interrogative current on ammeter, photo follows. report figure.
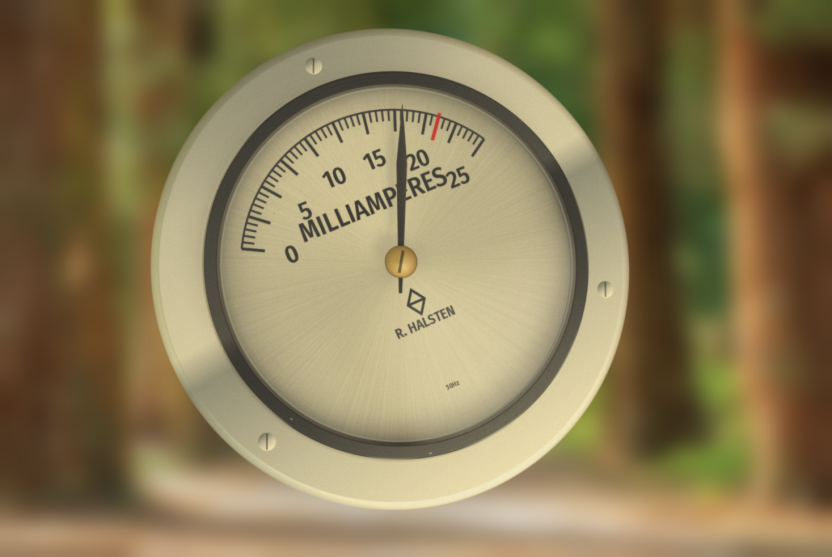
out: 18 mA
